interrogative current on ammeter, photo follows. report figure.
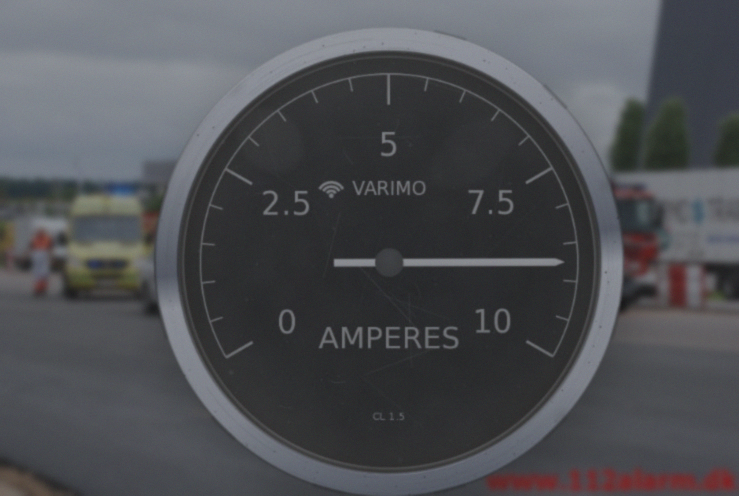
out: 8.75 A
